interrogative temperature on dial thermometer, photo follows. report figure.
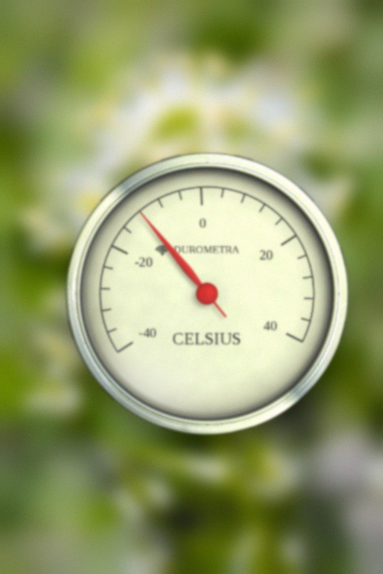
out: -12 °C
